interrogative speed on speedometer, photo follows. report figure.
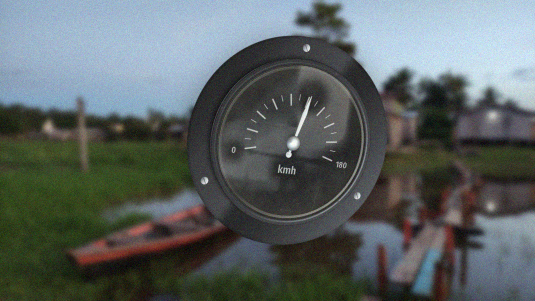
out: 100 km/h
